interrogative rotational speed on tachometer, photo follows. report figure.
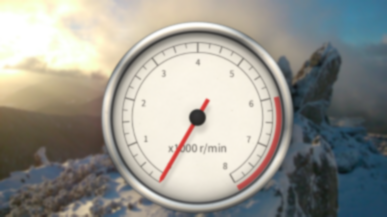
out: 0 rpm
